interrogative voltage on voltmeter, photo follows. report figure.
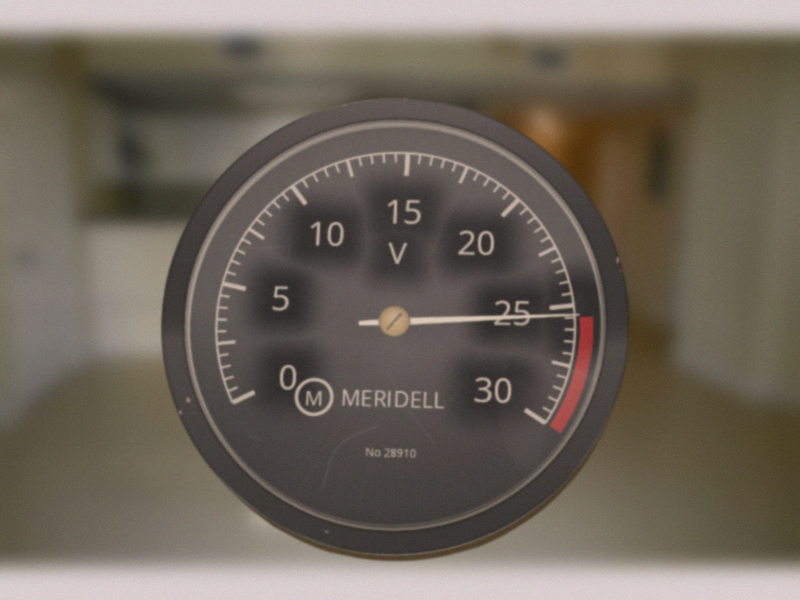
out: 25.5 V
